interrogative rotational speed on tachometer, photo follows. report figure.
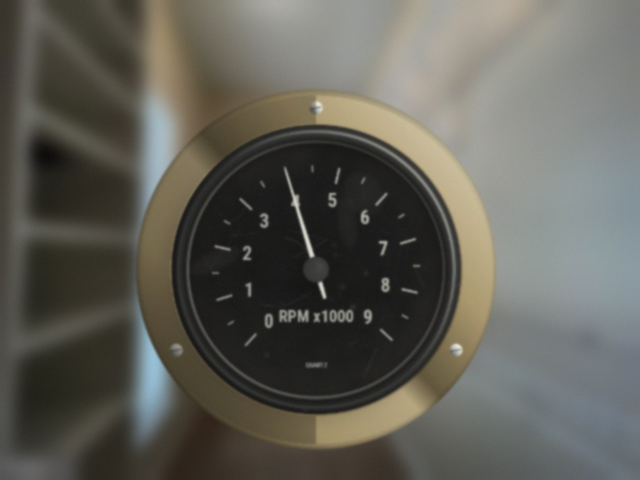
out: 4000 rpm
